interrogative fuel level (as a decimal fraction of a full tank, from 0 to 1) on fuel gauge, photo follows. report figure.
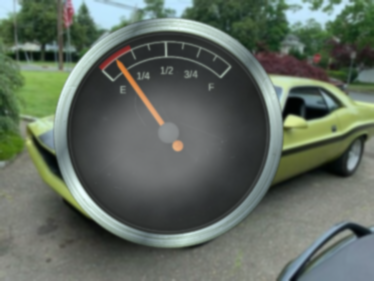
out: 0.125
